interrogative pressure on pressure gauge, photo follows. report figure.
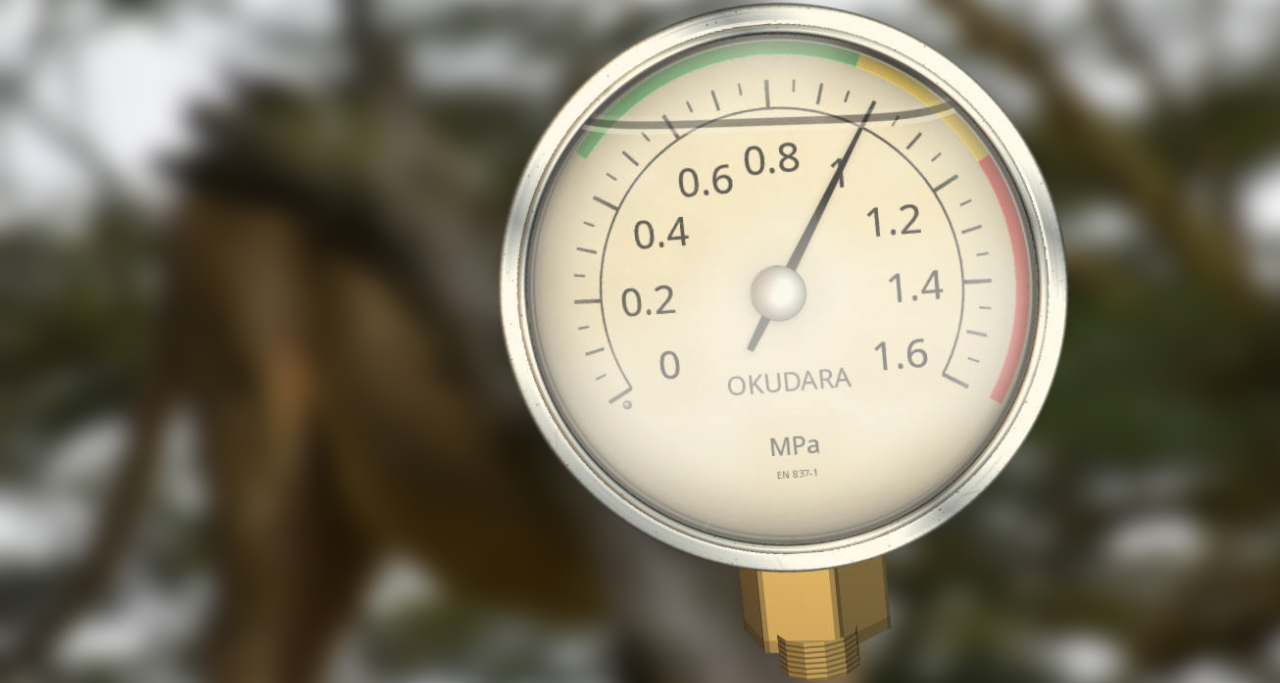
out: 1 MPa
